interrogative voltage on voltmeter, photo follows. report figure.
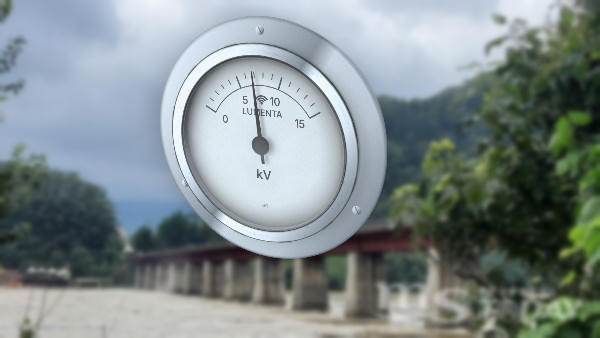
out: 7 kV
